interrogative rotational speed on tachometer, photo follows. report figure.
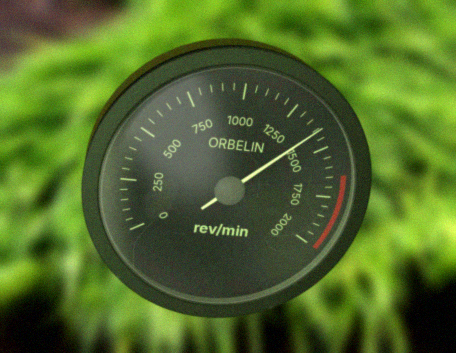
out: 1400 rpm
